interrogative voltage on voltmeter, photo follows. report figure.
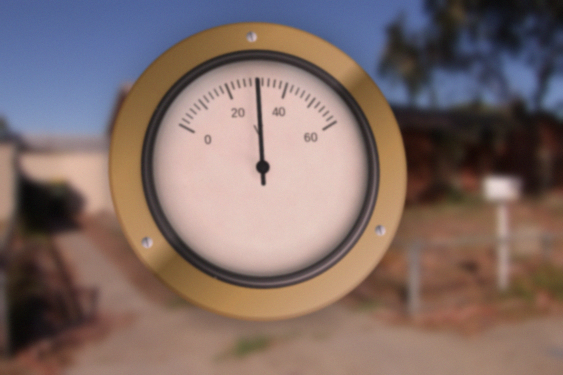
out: 30 V
